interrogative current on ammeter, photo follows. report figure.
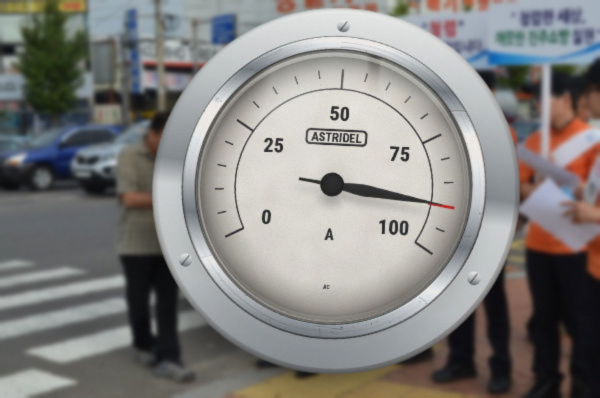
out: 90 A
